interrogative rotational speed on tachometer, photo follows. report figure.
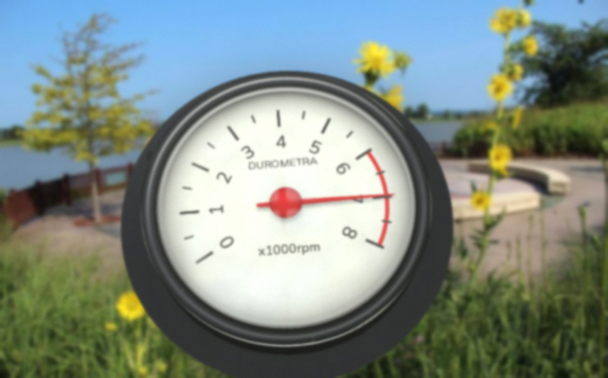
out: 7000 rpm
